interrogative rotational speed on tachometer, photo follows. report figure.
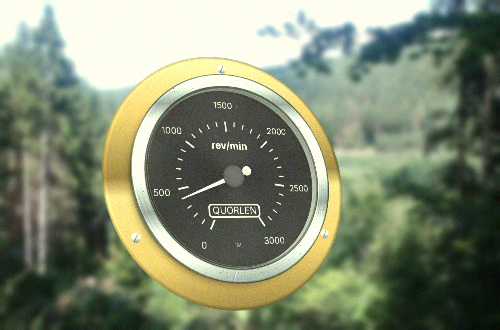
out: 400 rpm
